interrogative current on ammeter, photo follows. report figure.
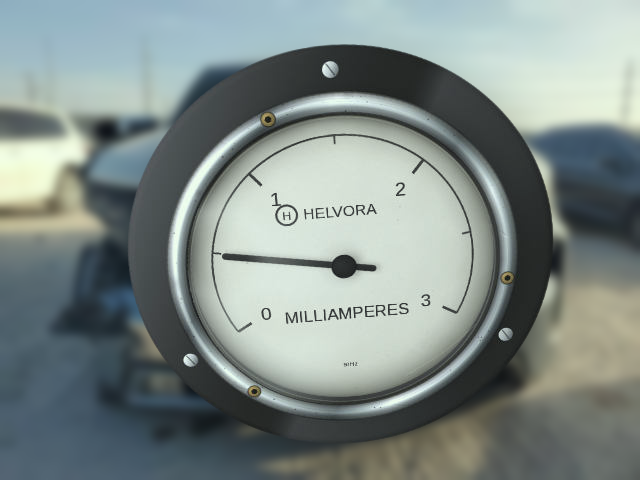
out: 0.5 mA
